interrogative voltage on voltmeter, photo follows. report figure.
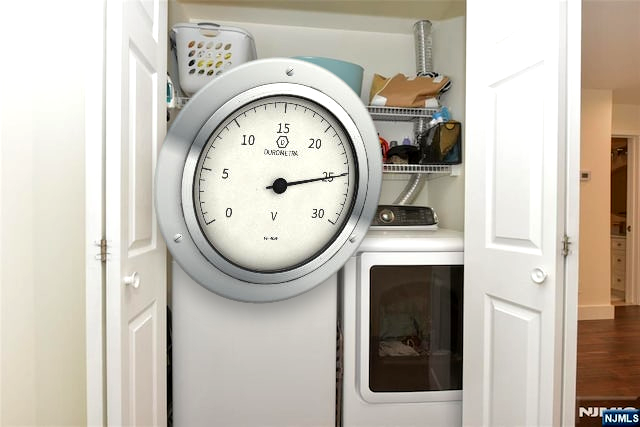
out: 25 V
